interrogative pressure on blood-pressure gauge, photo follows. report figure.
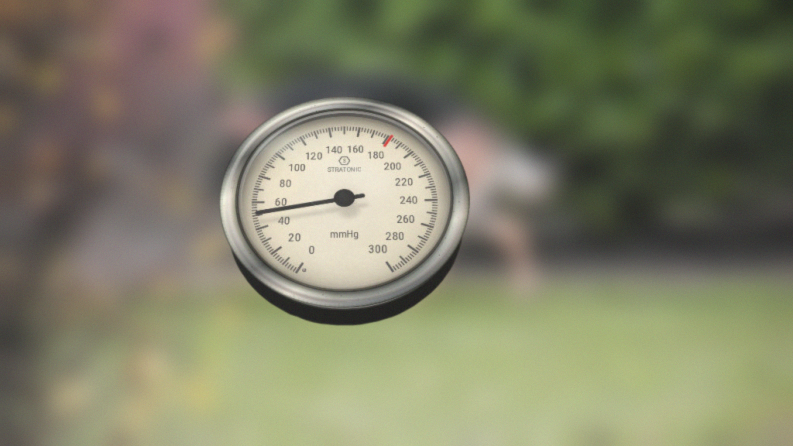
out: 50 mmHg
